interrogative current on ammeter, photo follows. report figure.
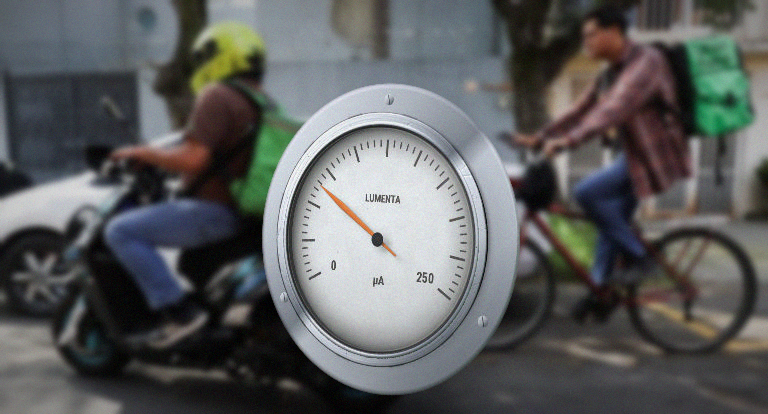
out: 65 µA
